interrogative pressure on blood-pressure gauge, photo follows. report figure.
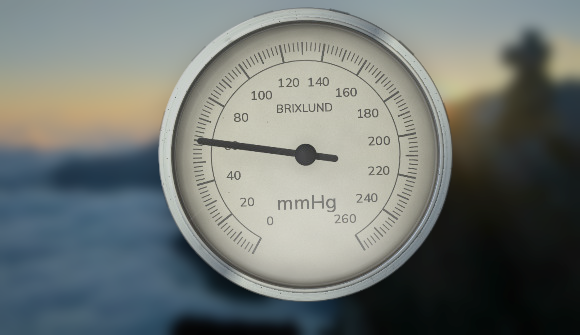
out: 60 mmHg
